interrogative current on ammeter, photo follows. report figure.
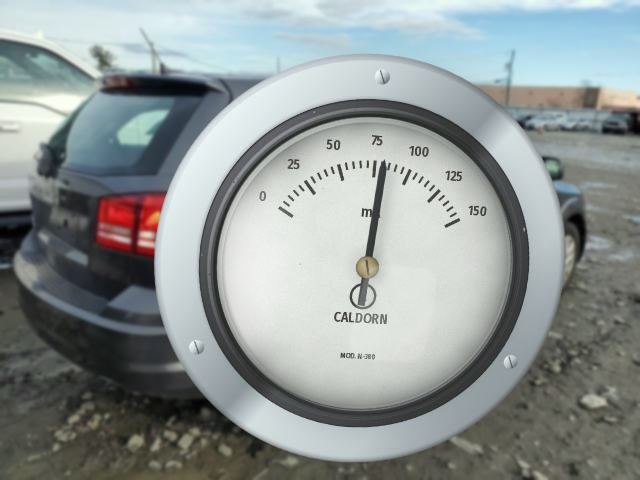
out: 80 mA
